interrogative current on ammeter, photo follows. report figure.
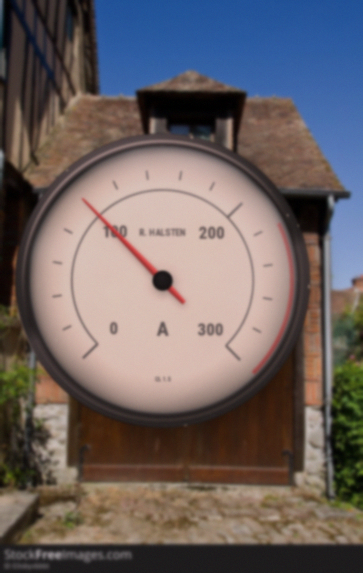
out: 100 A
